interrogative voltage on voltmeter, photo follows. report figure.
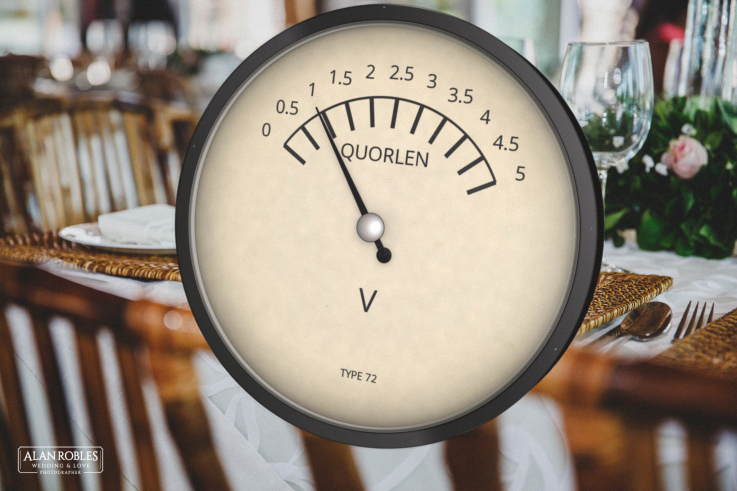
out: 1 V
